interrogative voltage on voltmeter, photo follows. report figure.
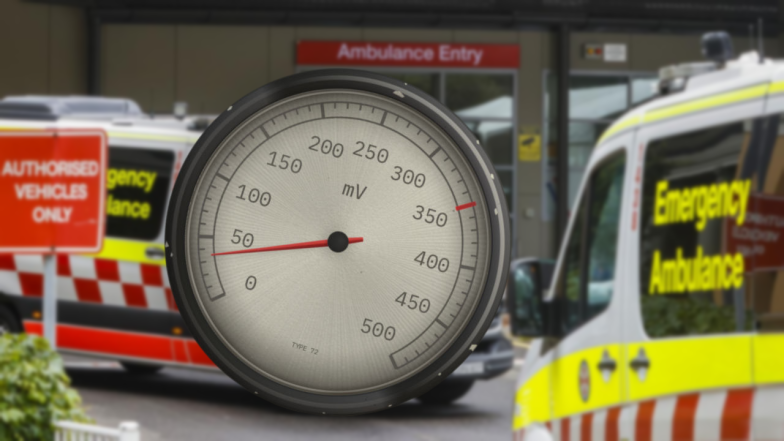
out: 35 mV
